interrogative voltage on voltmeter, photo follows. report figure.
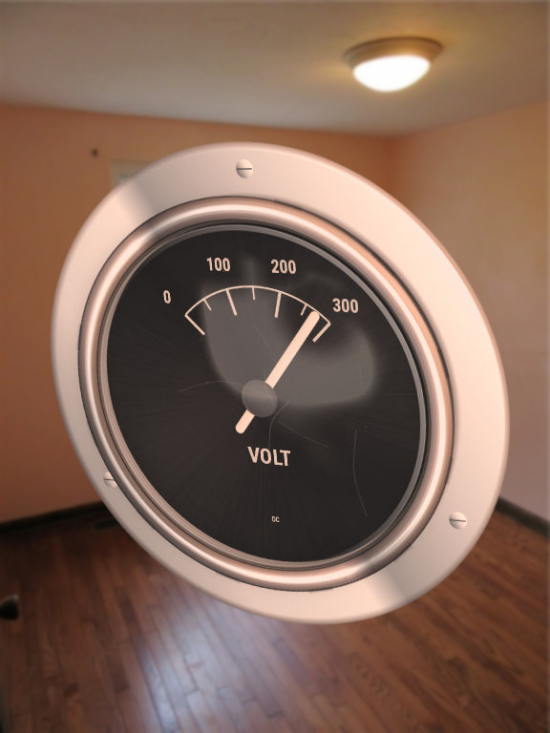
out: 275 V
